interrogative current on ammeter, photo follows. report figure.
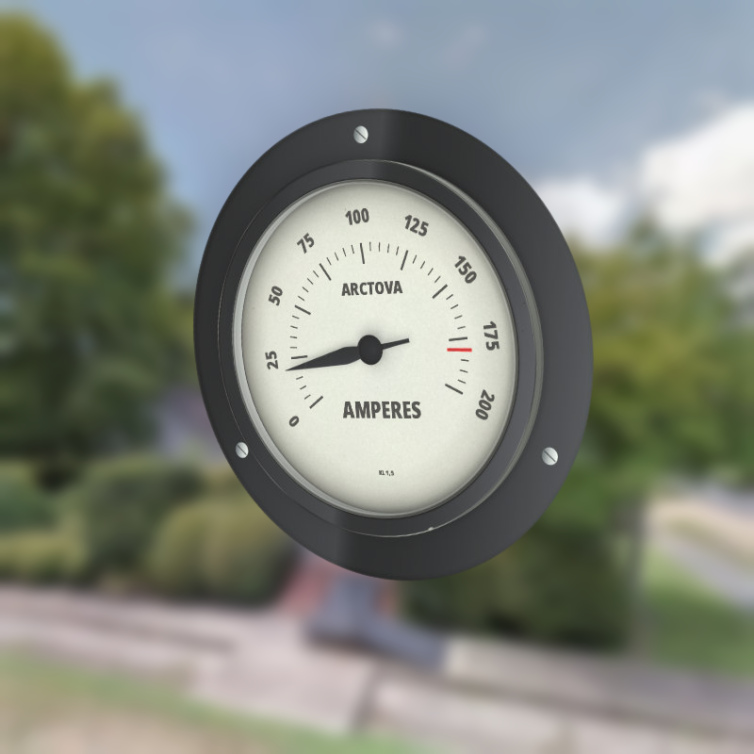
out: 20 A
